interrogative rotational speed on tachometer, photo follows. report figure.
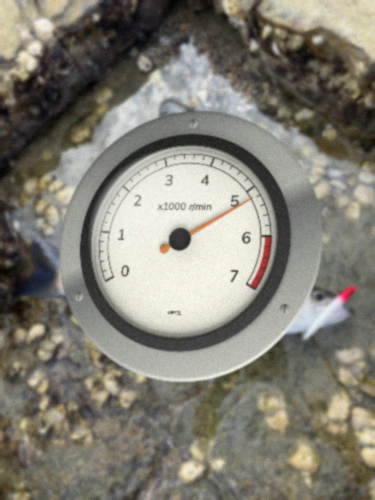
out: 5200 rpm
